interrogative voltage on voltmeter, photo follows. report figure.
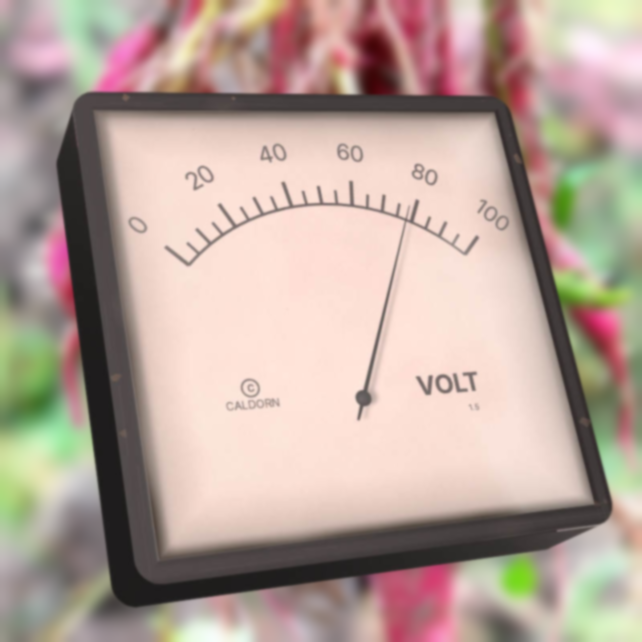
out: 77.5 V
